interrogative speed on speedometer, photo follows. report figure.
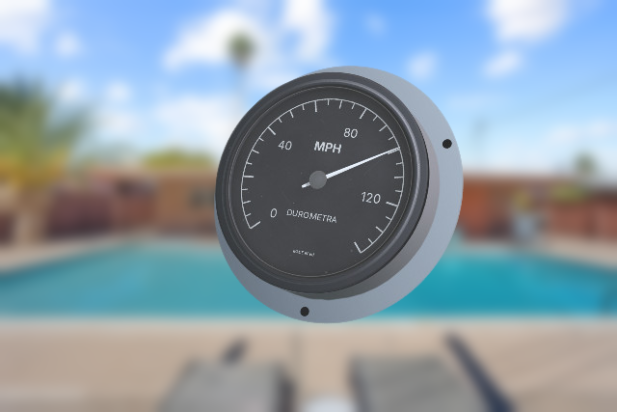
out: 100 mph
